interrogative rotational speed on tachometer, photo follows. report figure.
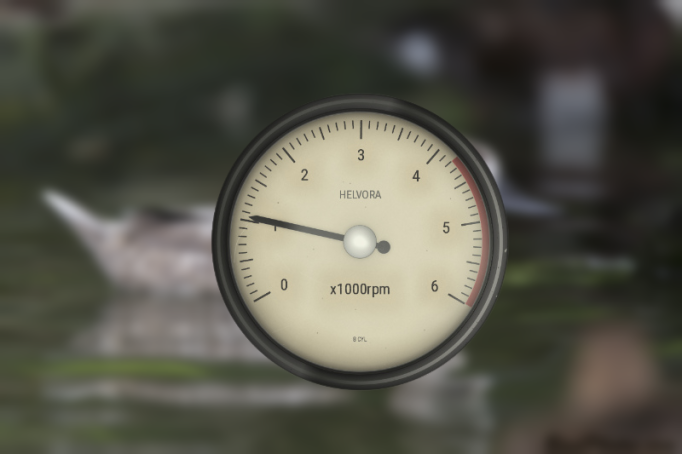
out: 1050 rpm
